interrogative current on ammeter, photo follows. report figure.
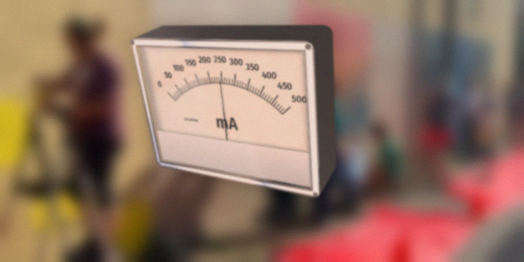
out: 250 mA
